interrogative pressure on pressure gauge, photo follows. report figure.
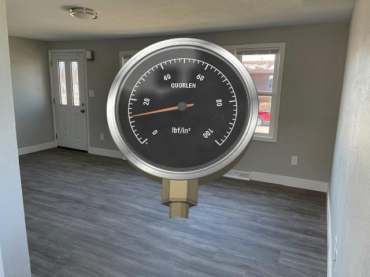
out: 12 psi
